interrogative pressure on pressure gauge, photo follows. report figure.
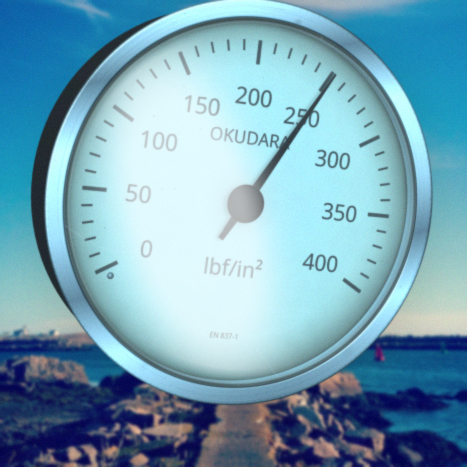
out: 250 psi
